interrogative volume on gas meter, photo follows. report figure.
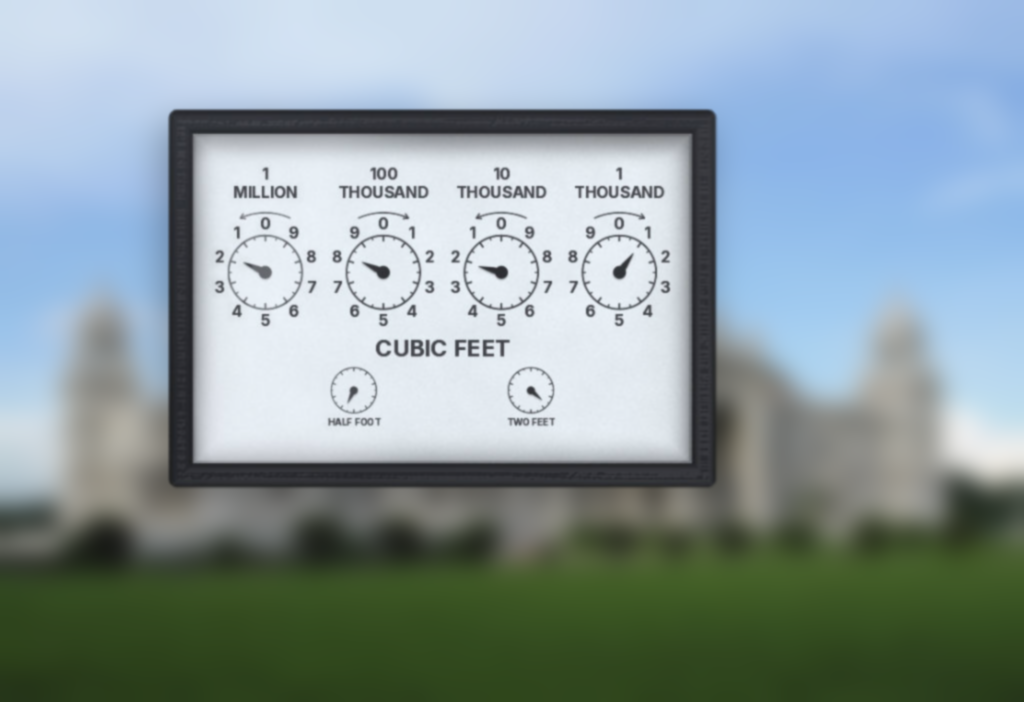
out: 182100 ft³
